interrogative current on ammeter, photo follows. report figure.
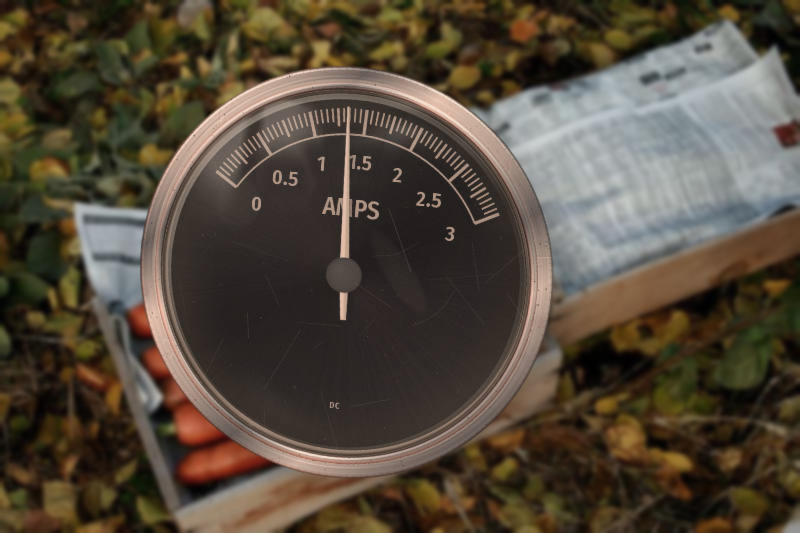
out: 1.35 A
